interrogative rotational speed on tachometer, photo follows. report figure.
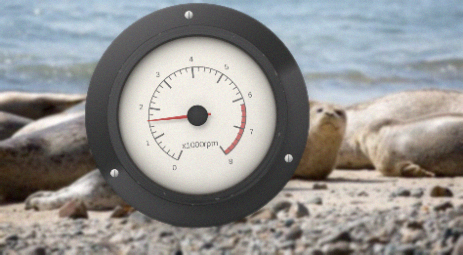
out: 1600 rpm
